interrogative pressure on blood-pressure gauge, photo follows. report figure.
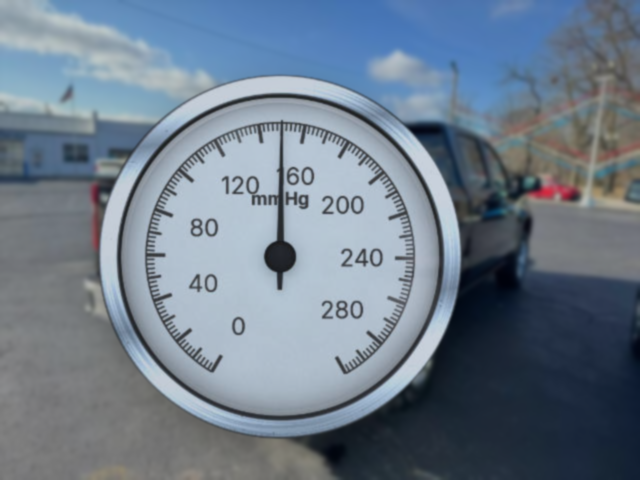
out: 150 mmHg
